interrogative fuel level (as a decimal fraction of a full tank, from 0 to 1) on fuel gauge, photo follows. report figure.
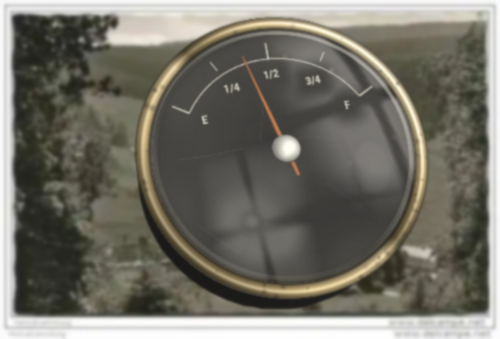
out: 0.375
